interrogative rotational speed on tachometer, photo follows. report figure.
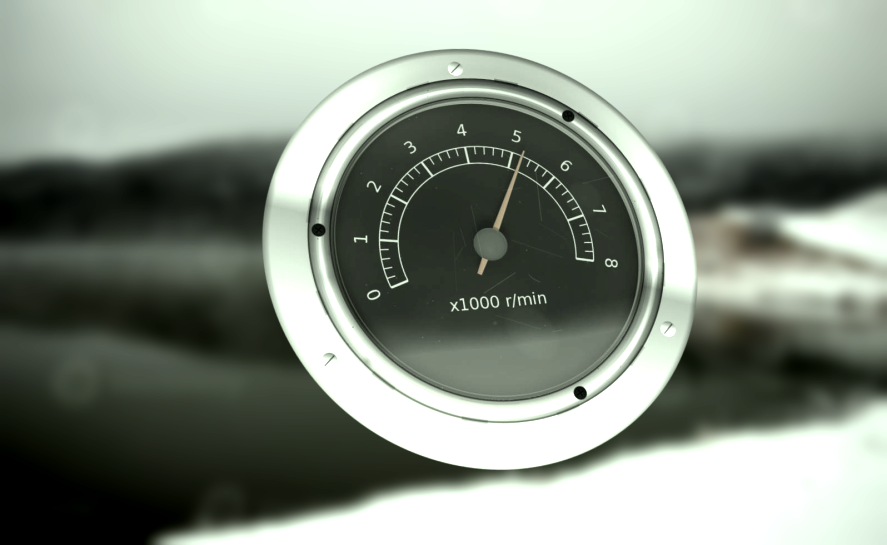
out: 5200 rpm
